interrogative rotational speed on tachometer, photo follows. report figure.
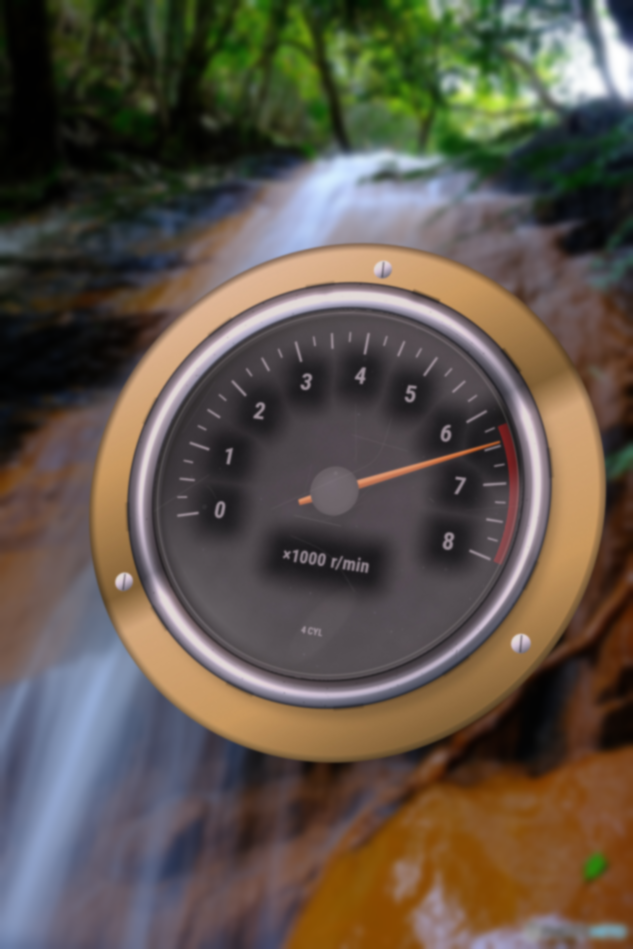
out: 6500 rpm
